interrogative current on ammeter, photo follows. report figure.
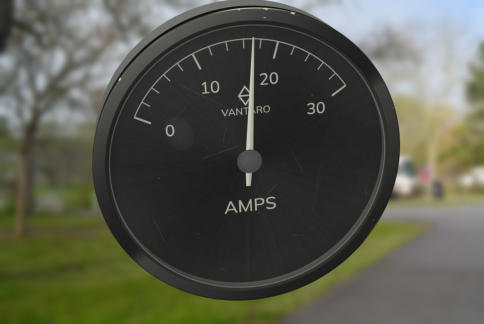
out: 17 A
